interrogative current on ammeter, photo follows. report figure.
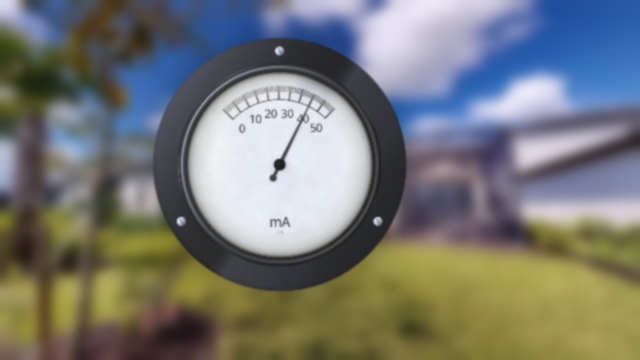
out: 40 mA
